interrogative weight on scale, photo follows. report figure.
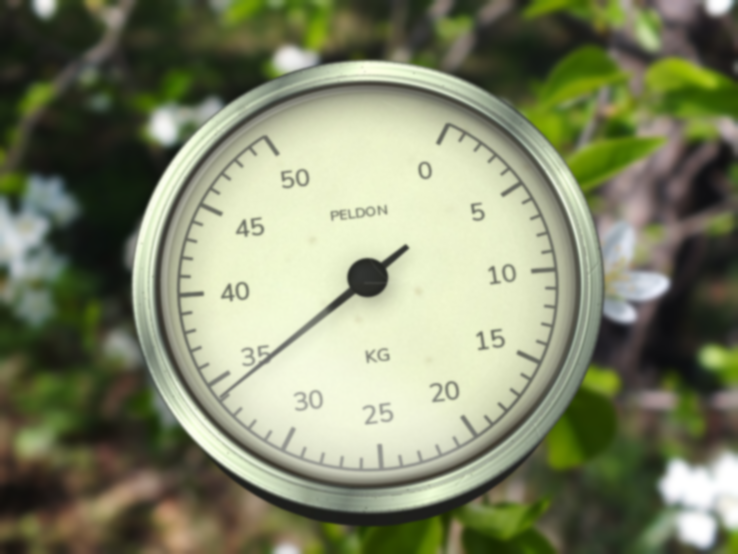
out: 34 kg
